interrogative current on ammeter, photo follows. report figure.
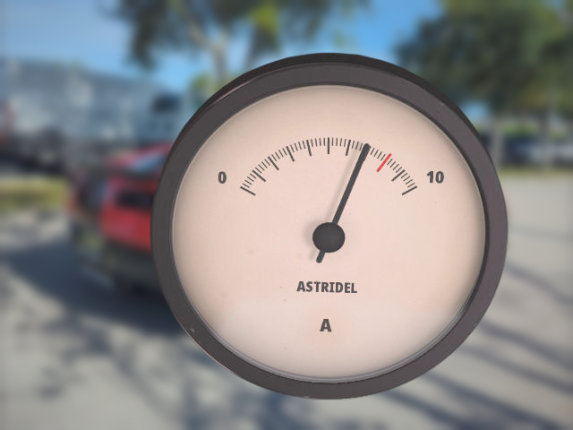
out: 6.8 A
